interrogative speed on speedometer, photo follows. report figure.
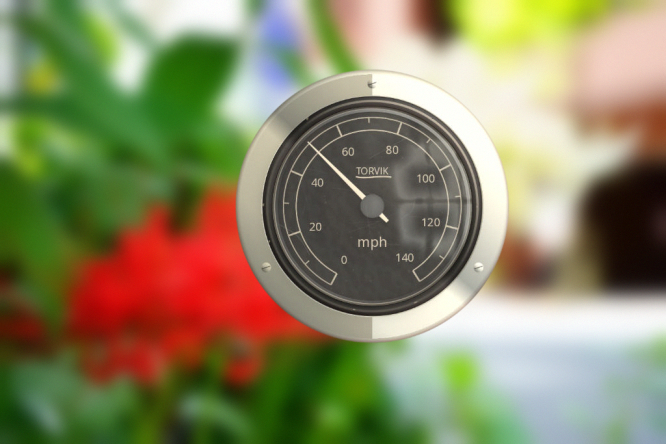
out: 50 mph
